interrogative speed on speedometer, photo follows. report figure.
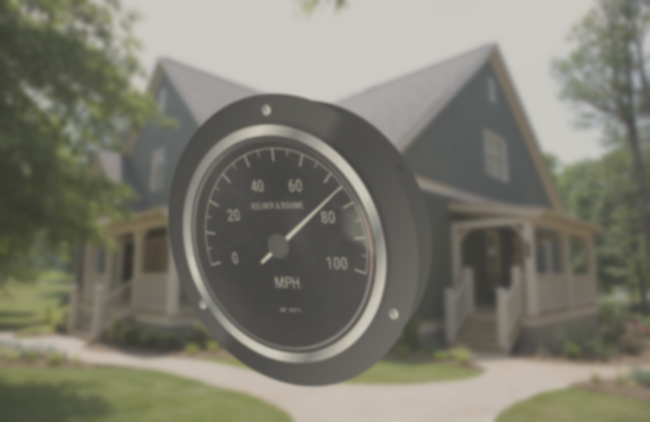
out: 75 mph
